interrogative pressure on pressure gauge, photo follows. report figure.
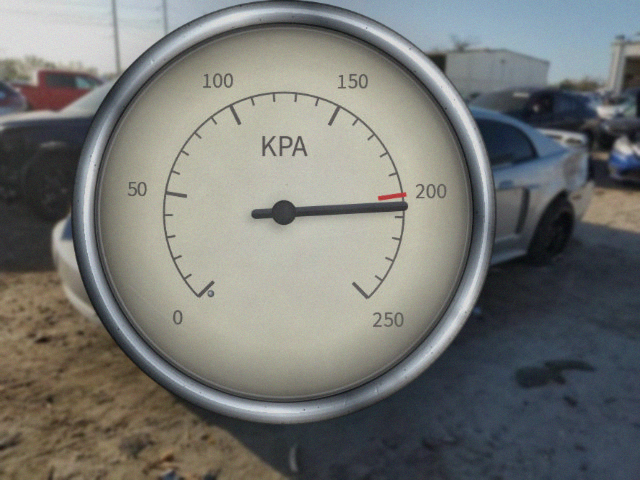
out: 205 kPa
